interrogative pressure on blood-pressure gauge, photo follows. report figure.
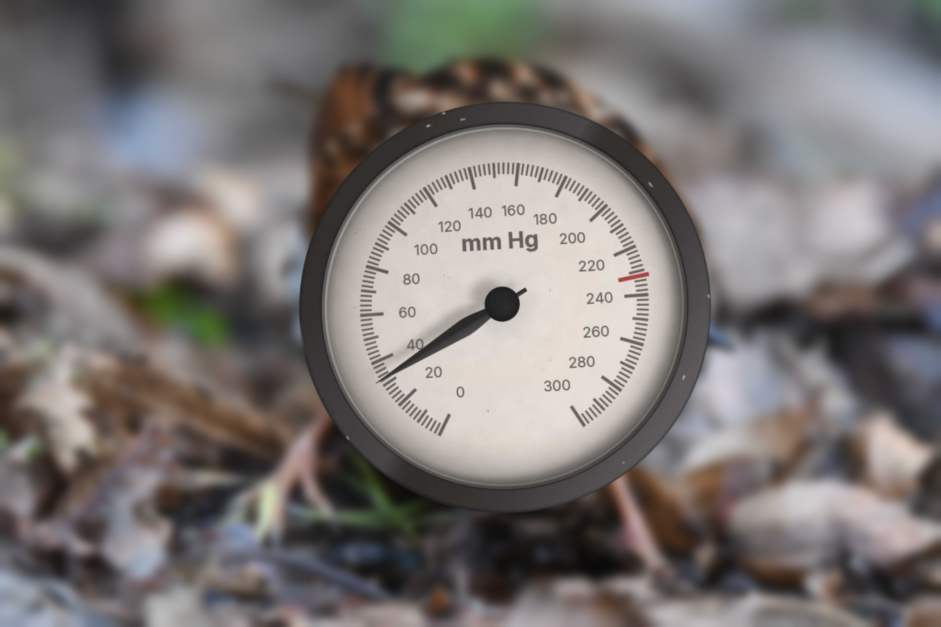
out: 32 mmHg
